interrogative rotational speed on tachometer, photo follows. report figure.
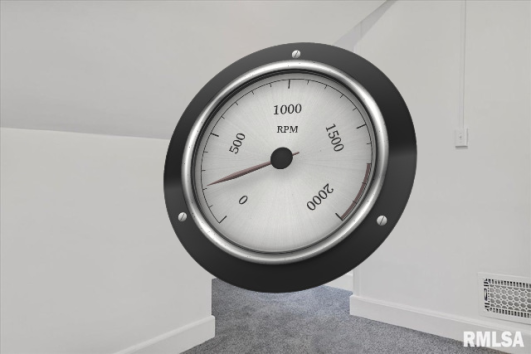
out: 200 rpm
